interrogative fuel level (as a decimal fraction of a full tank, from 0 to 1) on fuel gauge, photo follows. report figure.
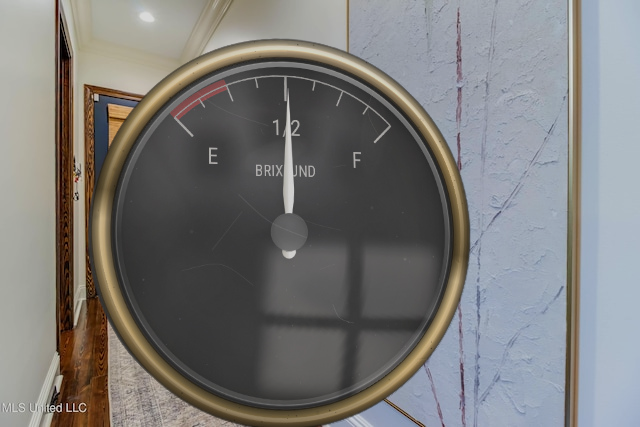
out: 0.5
